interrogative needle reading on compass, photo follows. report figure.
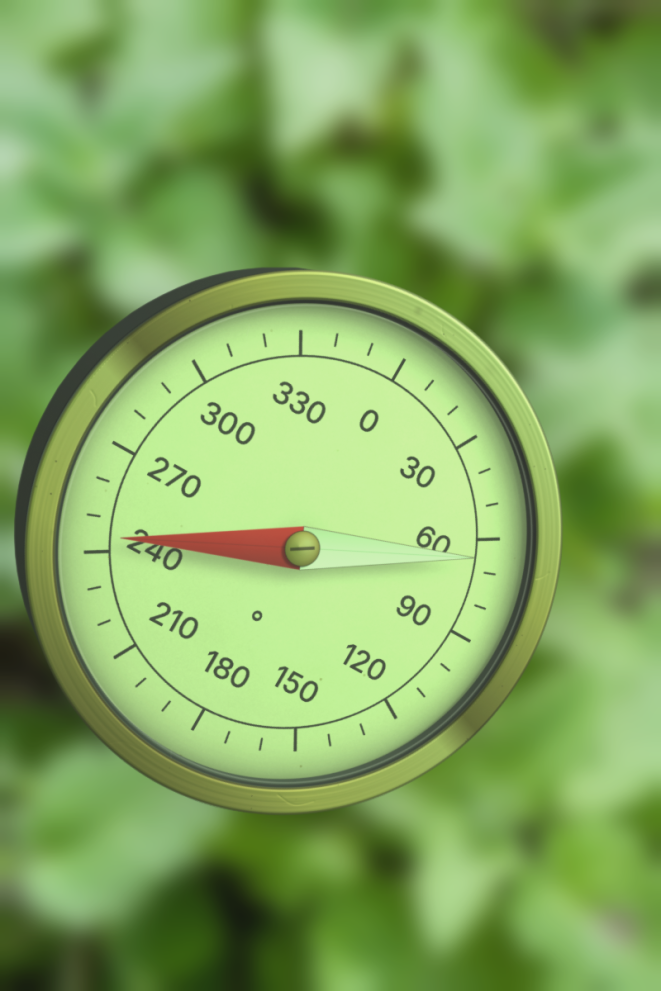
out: 245 °
